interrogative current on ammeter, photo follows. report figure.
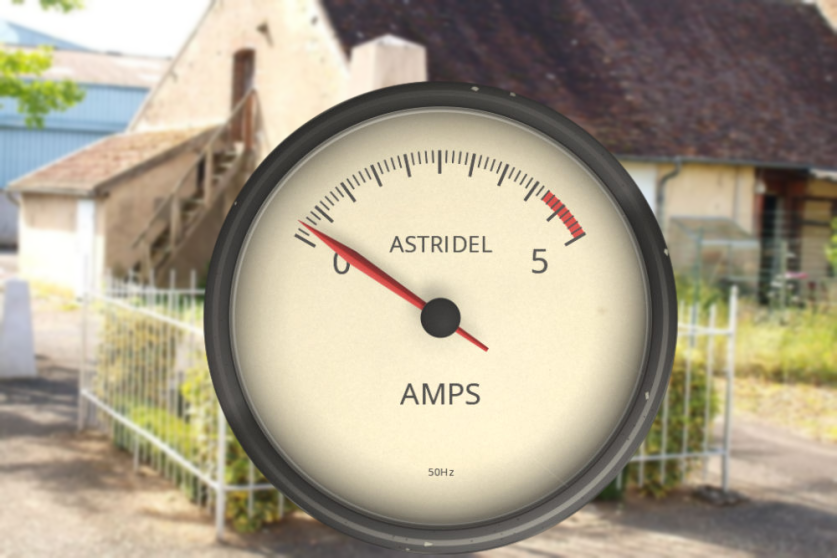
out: 0.2 A
